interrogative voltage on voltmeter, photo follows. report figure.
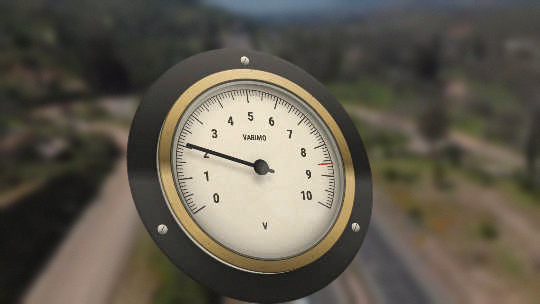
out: 2 V
